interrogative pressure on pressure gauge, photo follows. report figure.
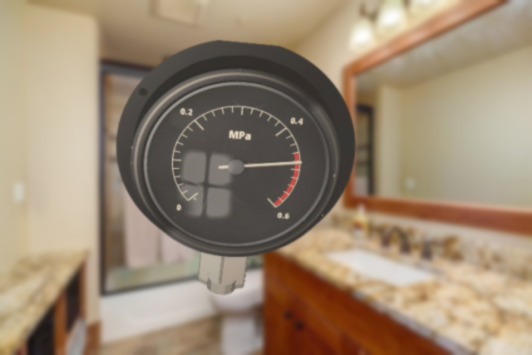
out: 0.48 MPa
